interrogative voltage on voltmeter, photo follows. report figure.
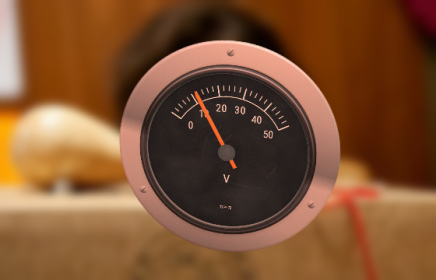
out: 12 V
